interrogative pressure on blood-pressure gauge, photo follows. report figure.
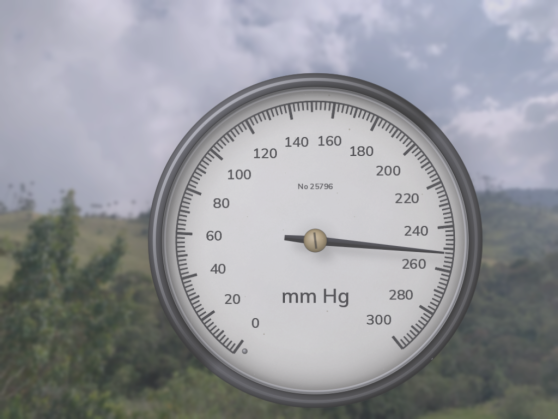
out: 252 mmHg
